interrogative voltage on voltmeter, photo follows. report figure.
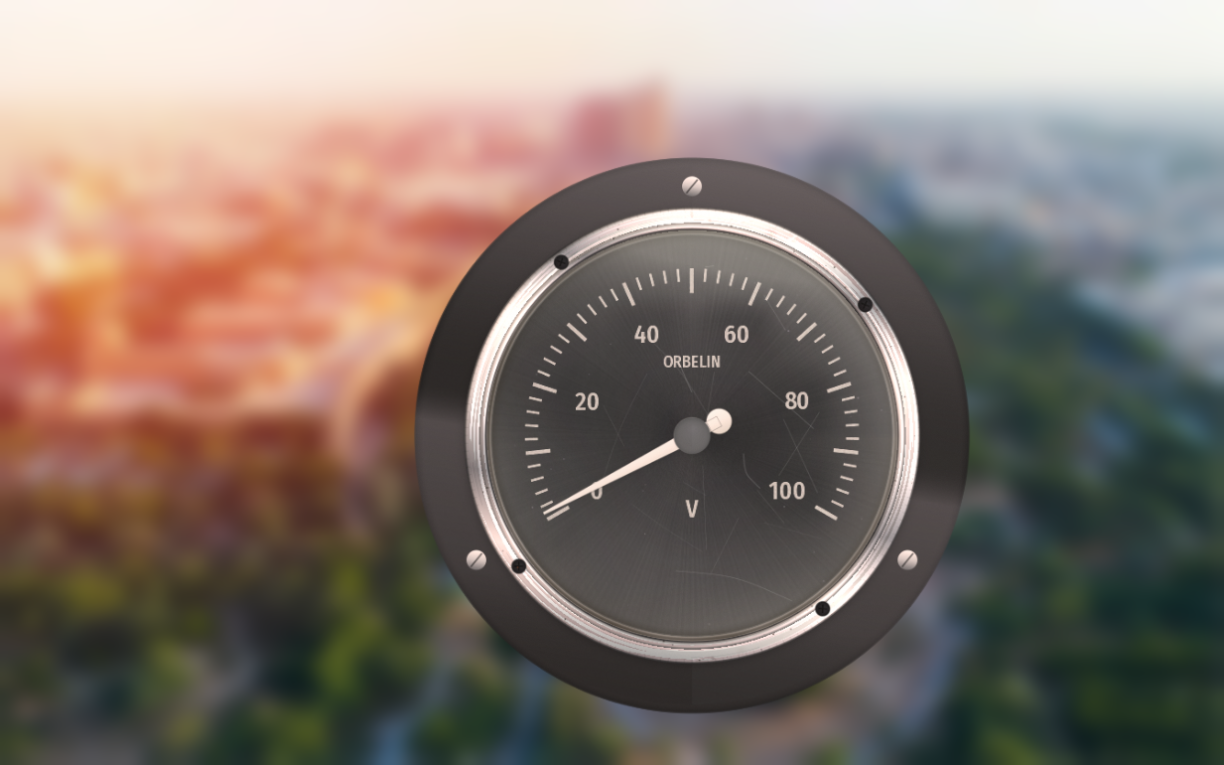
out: 1 V
